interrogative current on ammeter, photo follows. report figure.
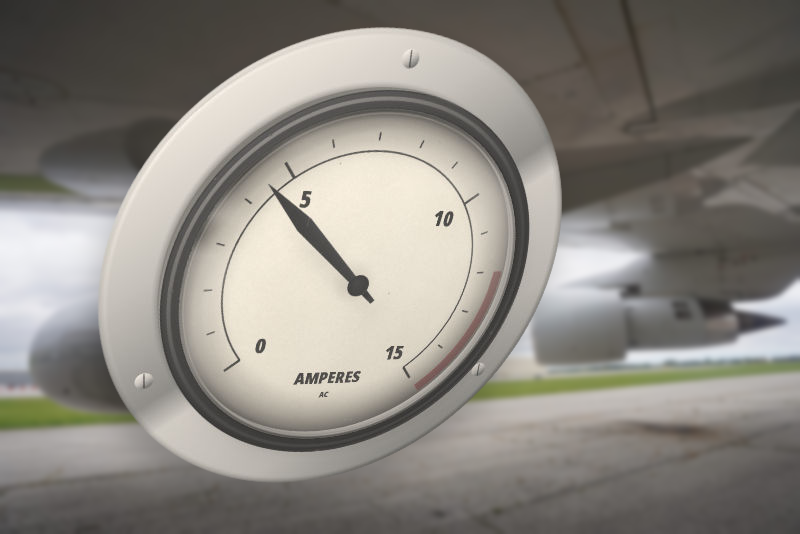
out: 4.5 A
